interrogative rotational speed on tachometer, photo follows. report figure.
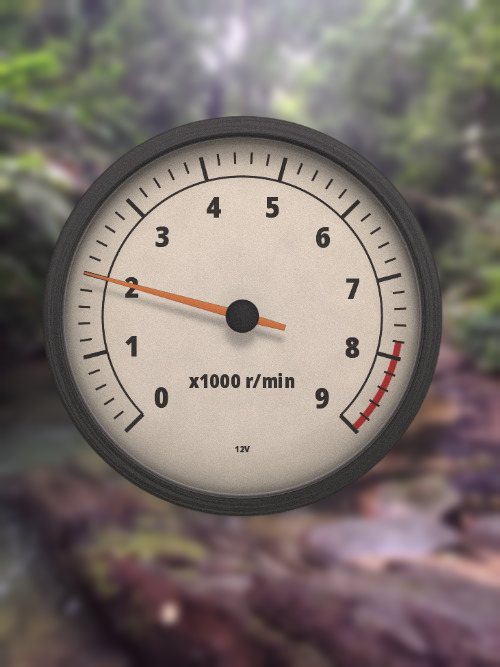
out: 2000 rpm
